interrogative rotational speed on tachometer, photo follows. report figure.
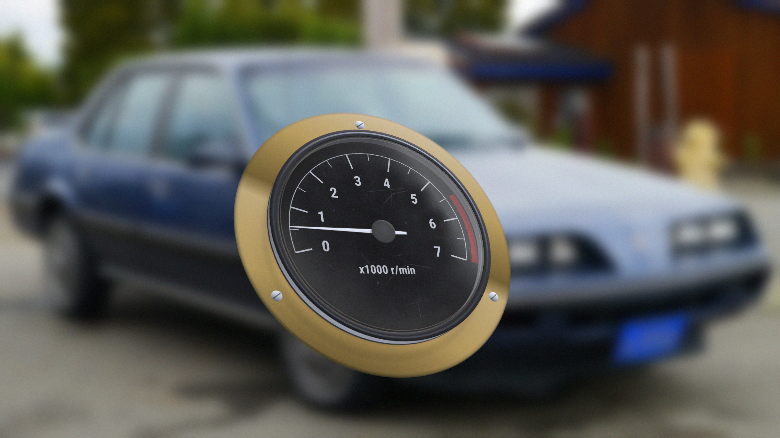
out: 500 rpm
